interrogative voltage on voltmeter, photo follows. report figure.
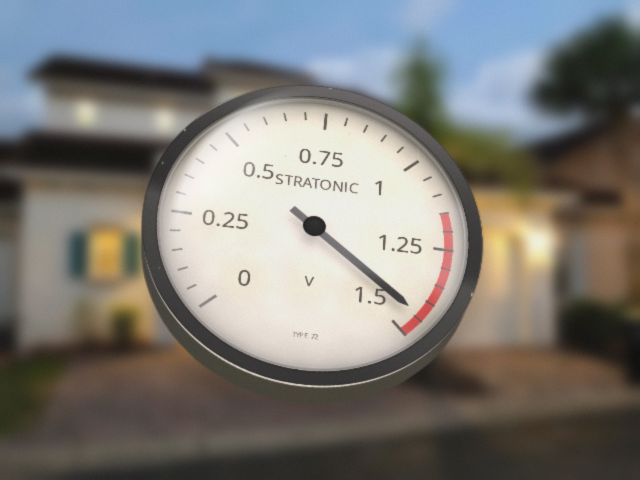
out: 1.45 V
